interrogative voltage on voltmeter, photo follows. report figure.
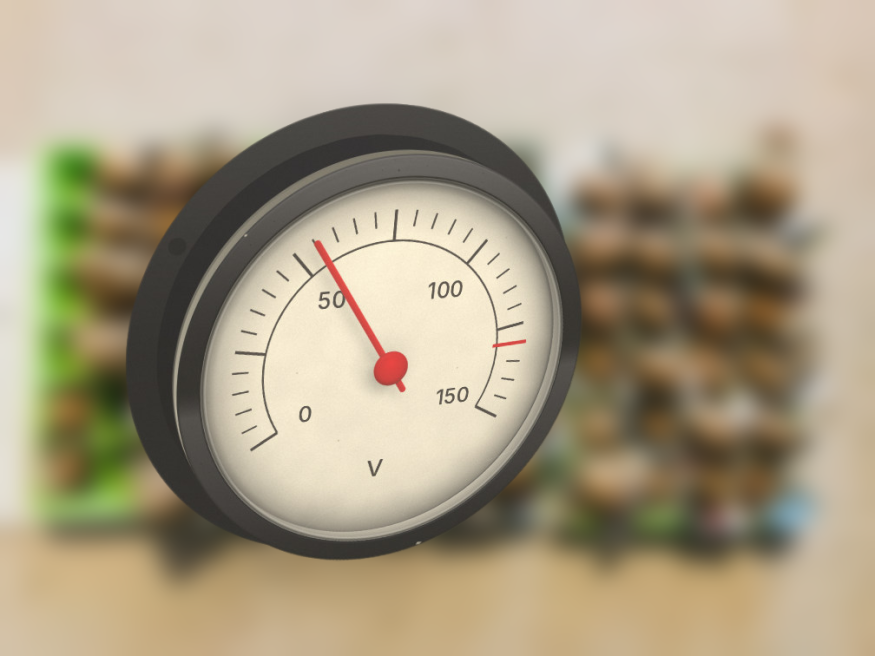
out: 55 V
